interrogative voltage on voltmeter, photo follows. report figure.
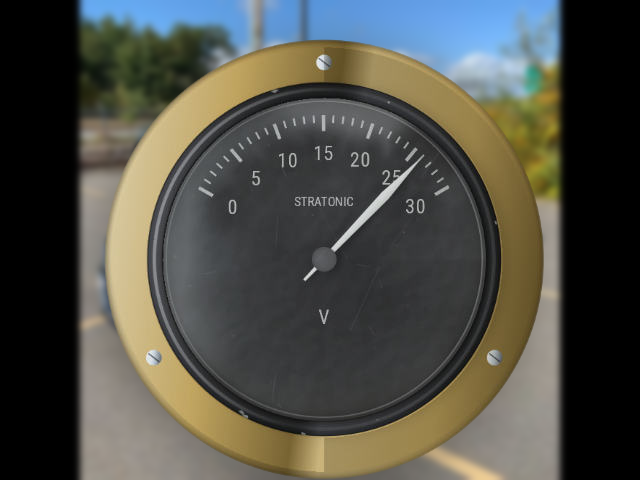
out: 26 V
